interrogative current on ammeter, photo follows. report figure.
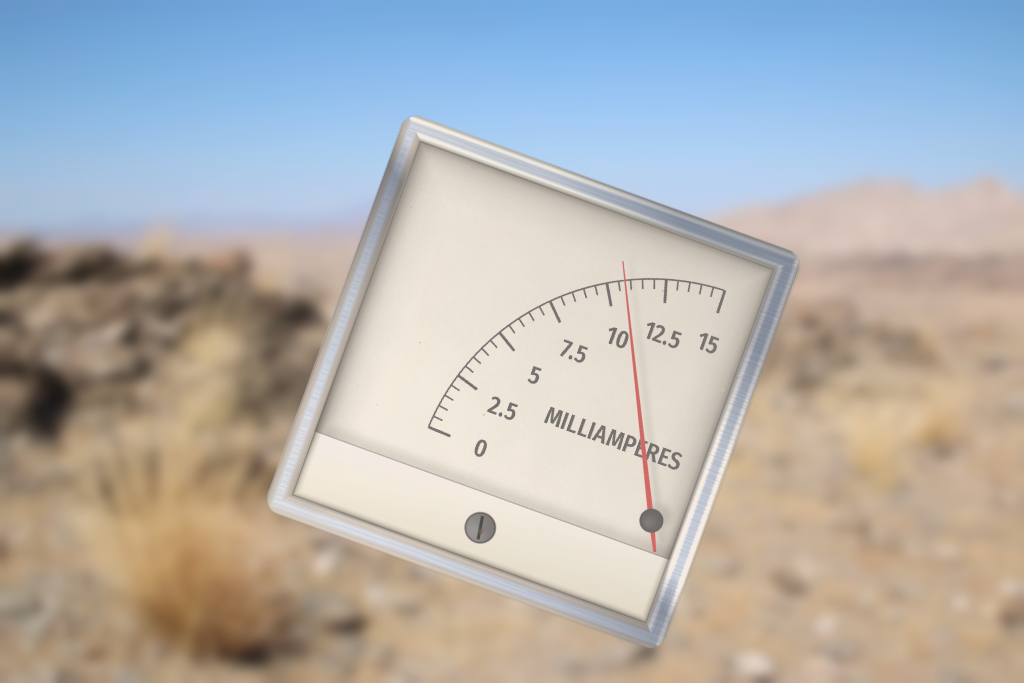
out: 10.75 mA
